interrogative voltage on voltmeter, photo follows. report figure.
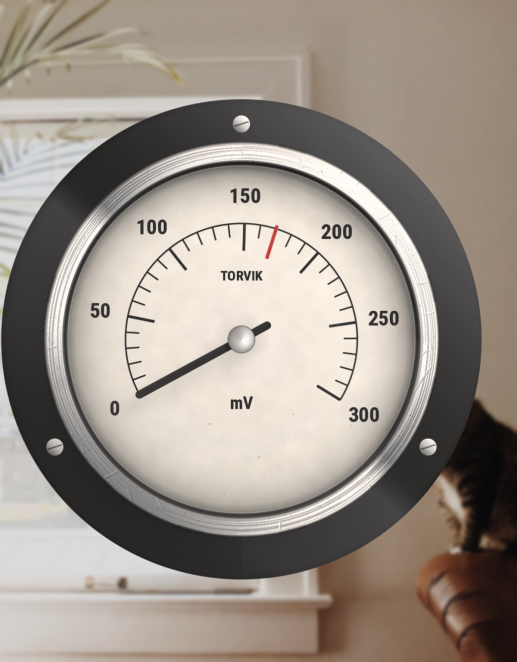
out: 0 mV
